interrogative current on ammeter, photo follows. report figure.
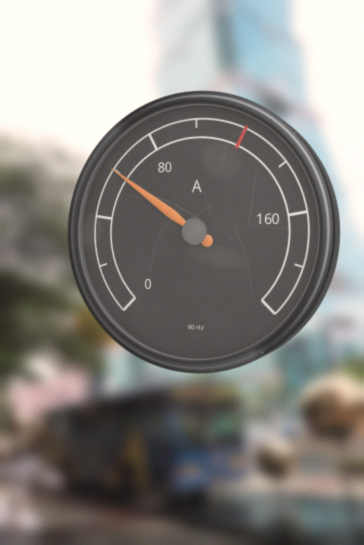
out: 60 A
